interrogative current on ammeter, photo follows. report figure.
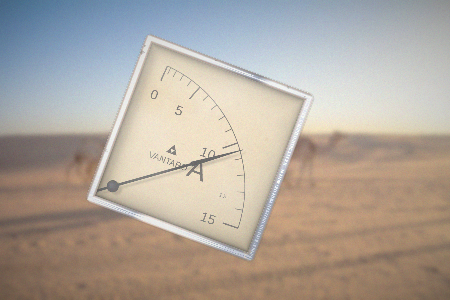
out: 10.5 A
